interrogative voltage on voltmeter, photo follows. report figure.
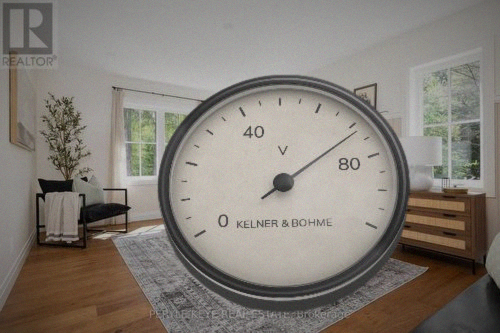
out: 72.5 V
